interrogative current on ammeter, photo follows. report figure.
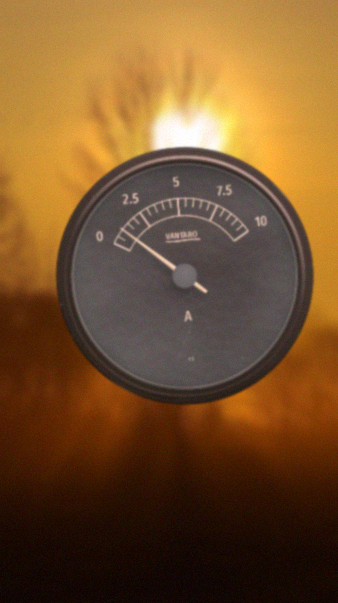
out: 1 A
